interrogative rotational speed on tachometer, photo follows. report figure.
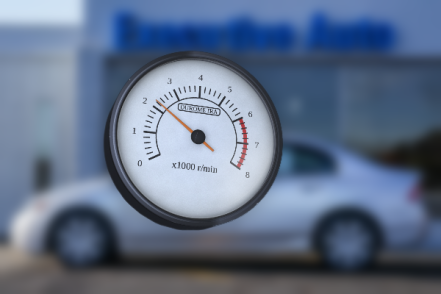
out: 2200 rpm
